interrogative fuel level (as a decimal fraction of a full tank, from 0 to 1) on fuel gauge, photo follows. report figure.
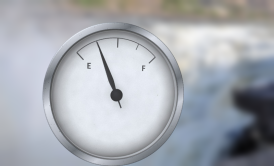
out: 0.25
